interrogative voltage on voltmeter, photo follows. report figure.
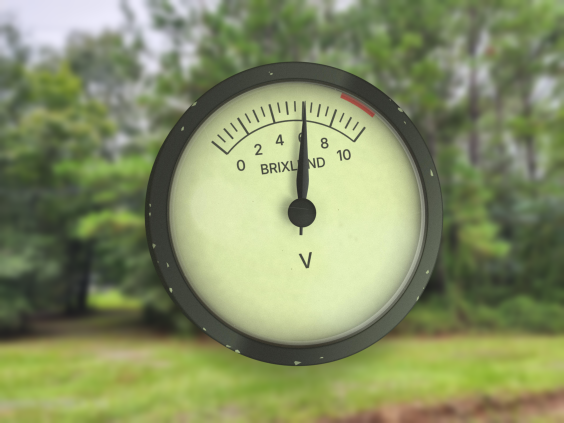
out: 6 V
